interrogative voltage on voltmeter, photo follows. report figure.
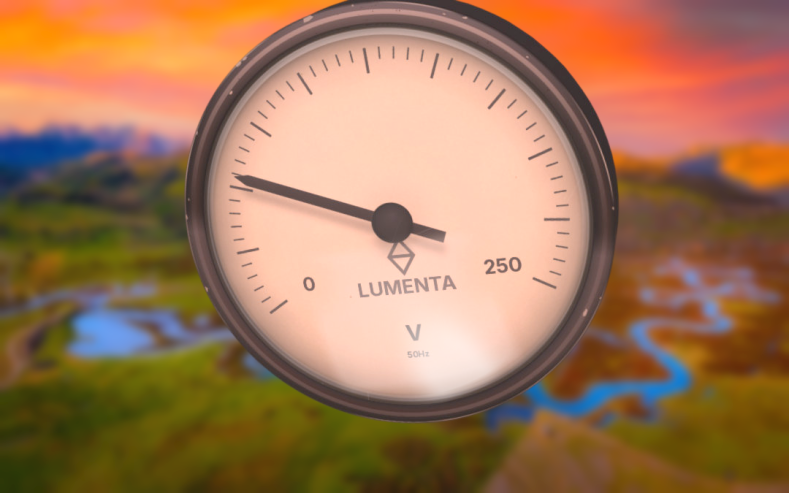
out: 55 V
